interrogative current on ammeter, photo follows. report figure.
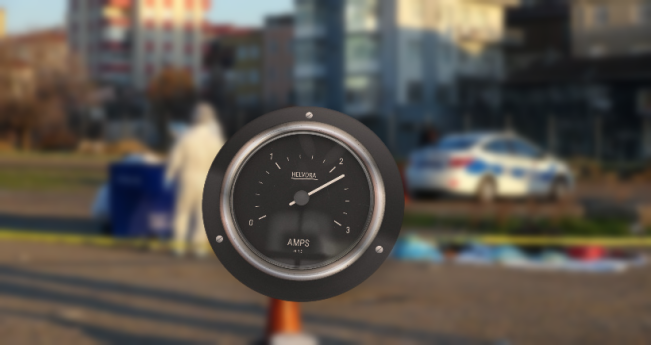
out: 2.2 A
